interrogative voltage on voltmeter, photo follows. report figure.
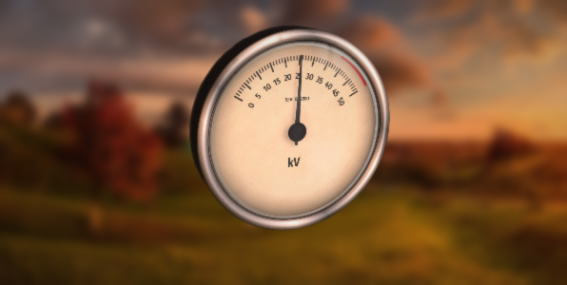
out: 25 kV
